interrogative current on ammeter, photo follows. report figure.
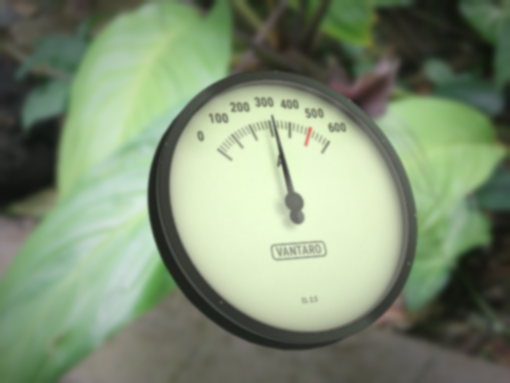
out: 300 A
